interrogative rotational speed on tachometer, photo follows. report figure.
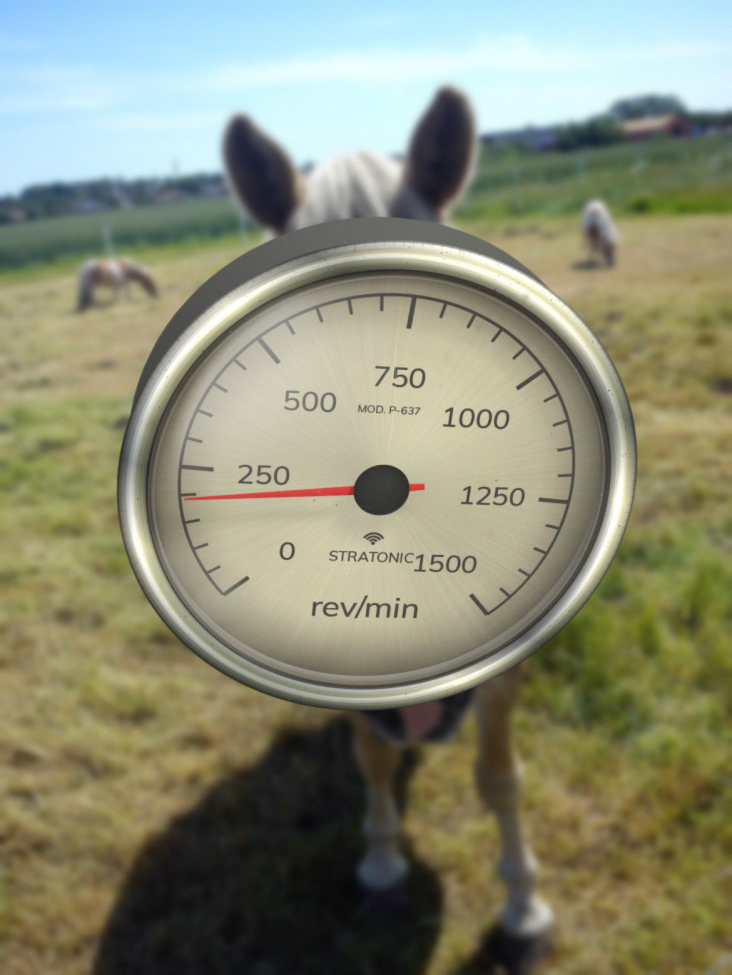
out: 200 rpm
